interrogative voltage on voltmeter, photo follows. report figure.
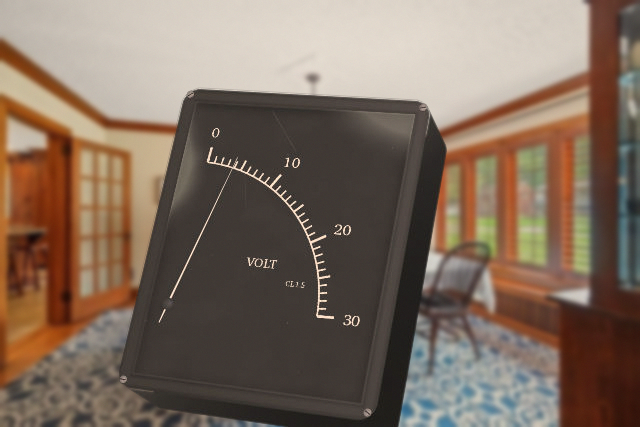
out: 4 V
